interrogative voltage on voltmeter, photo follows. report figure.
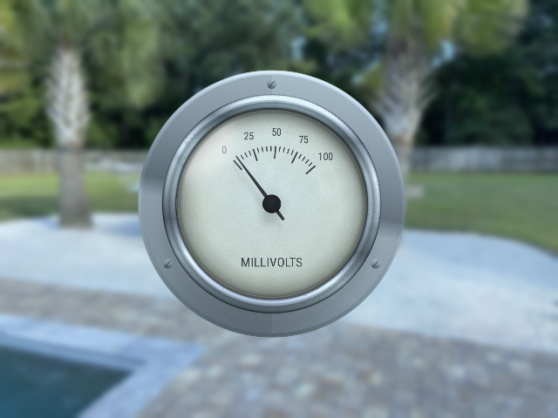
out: 5 mV
